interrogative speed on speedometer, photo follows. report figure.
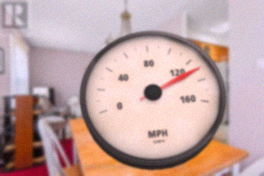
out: 130 mph
